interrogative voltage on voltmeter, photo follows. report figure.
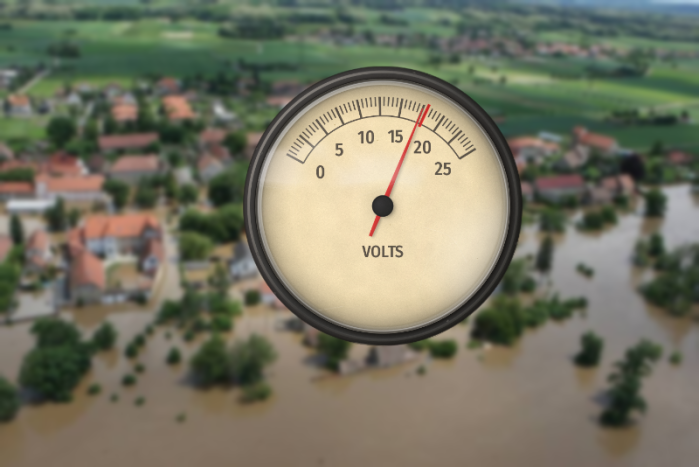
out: 17.5 V
